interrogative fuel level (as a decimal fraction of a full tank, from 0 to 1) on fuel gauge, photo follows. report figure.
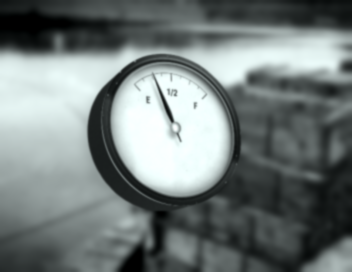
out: 0.25
